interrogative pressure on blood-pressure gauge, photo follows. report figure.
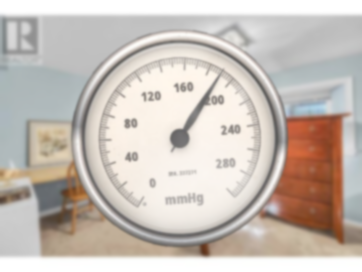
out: 190 mmHg
